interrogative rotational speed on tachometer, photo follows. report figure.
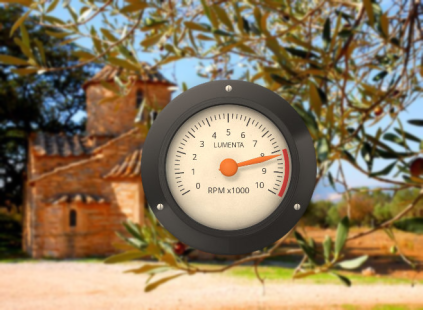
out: 8200 rpm
